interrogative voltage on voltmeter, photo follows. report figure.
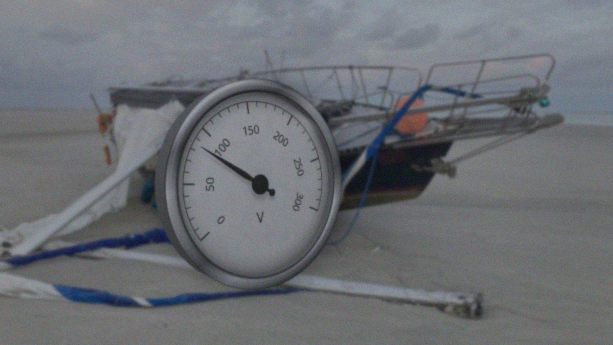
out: 85 V
